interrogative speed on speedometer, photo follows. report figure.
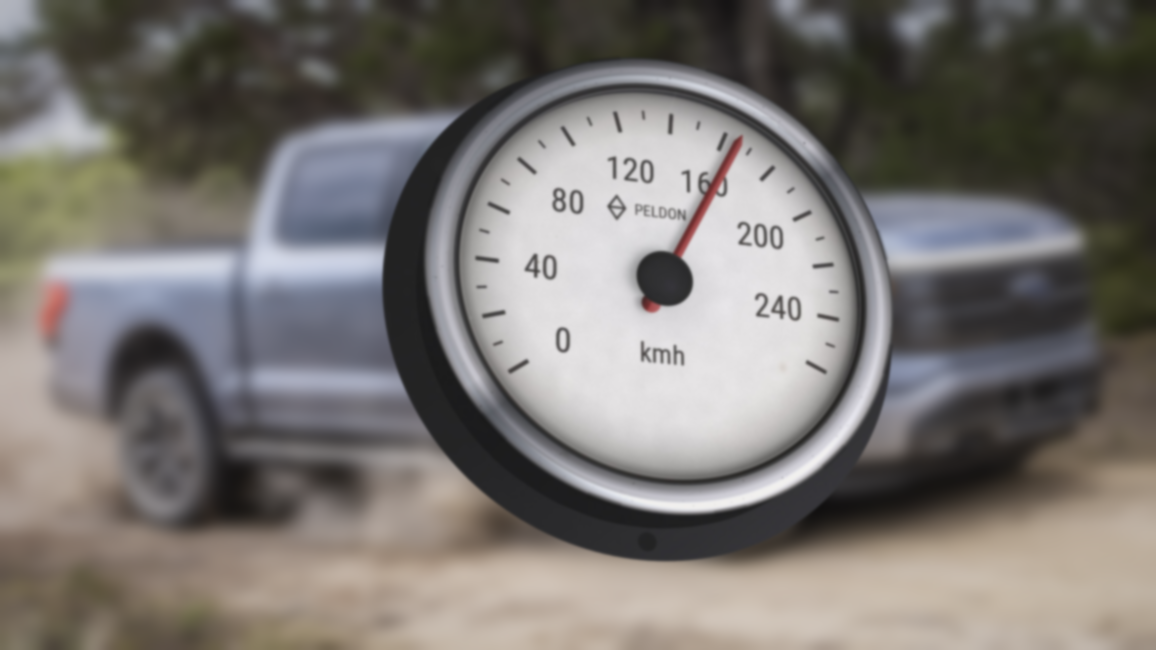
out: 165 km/h
